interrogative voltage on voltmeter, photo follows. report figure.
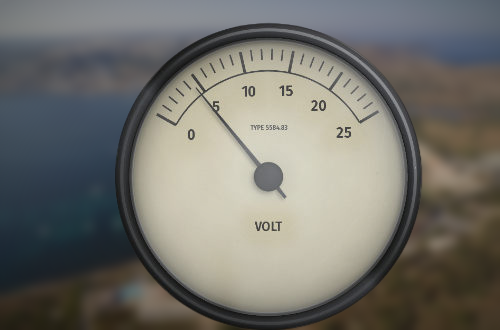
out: 4.5 V
